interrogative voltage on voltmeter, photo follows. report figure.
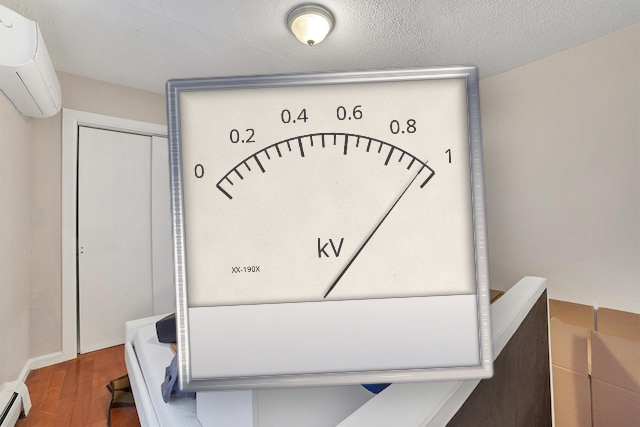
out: 0.95 kV
